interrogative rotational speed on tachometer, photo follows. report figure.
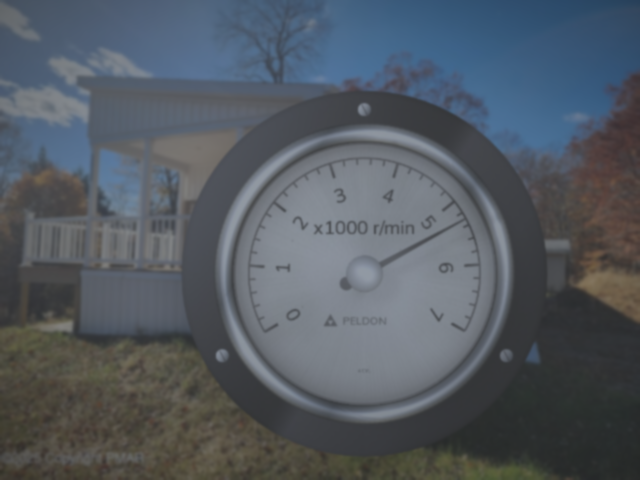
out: 5300 rpm
